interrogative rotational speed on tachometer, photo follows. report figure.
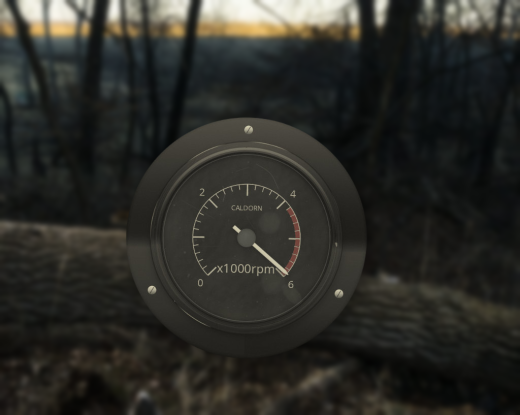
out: 5900 rpm
